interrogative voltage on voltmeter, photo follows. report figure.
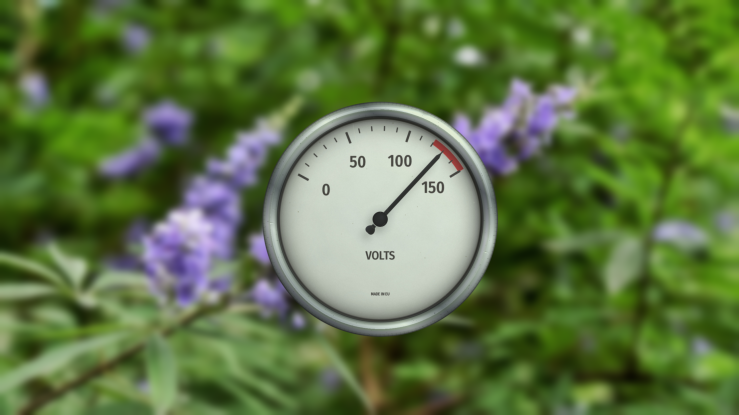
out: 130 V
